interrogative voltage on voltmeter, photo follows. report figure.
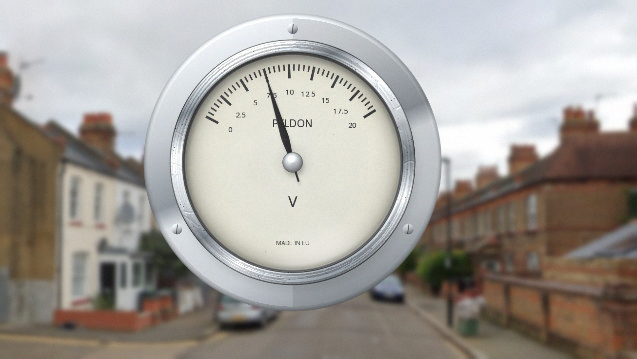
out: 7.5 V
